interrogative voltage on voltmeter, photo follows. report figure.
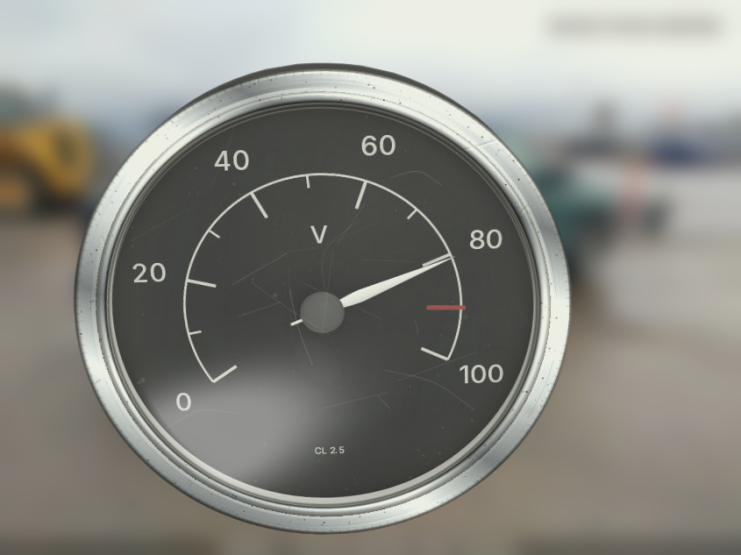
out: 80 V
